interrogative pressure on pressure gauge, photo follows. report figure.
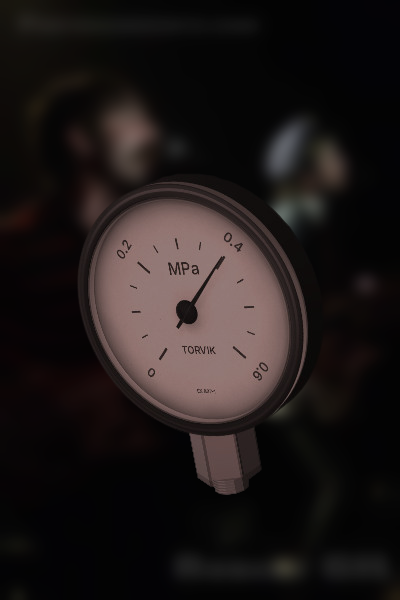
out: 0.4 MPa
